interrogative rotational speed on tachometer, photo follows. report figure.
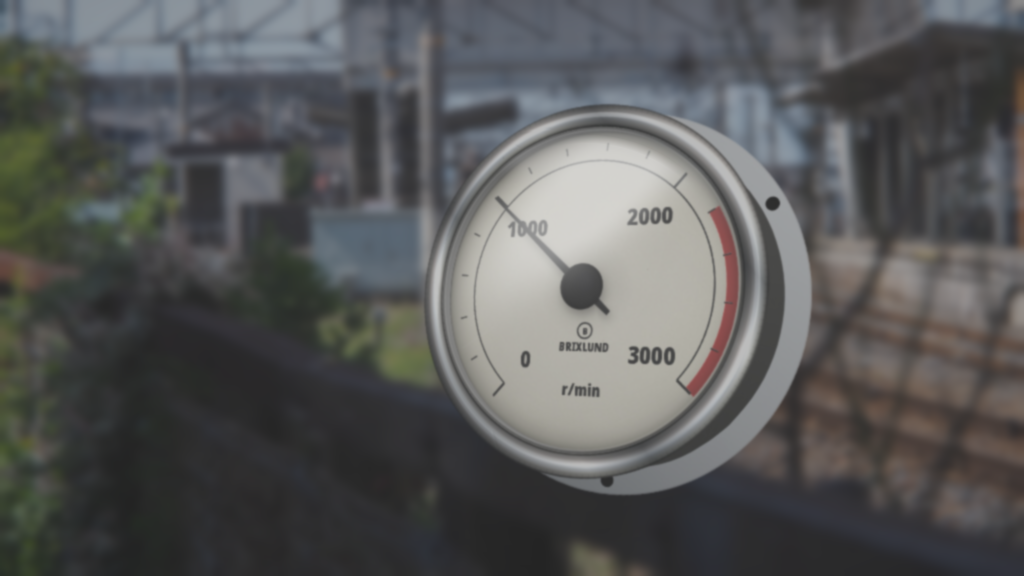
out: 1000 rpm
